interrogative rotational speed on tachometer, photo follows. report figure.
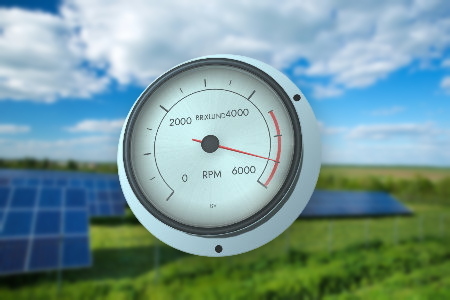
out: 5500 rpm
